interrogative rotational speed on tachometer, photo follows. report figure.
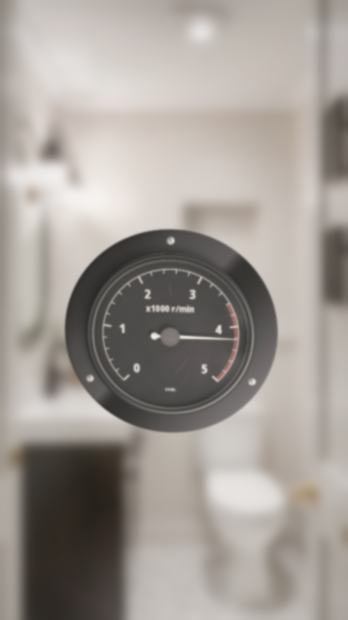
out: 4200 rpm
